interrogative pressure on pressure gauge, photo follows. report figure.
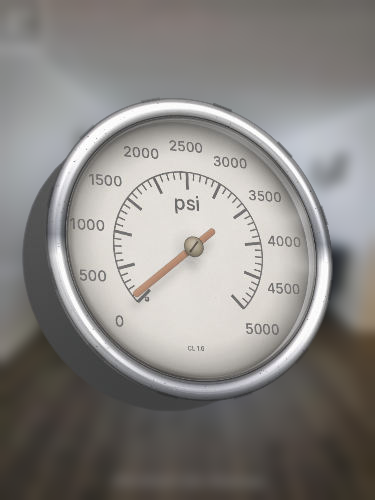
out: 100 psi
